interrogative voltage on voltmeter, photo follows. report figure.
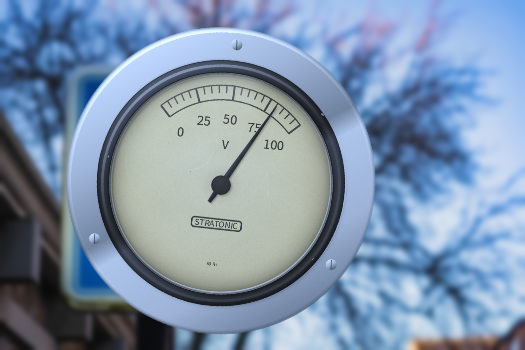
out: 80 V
